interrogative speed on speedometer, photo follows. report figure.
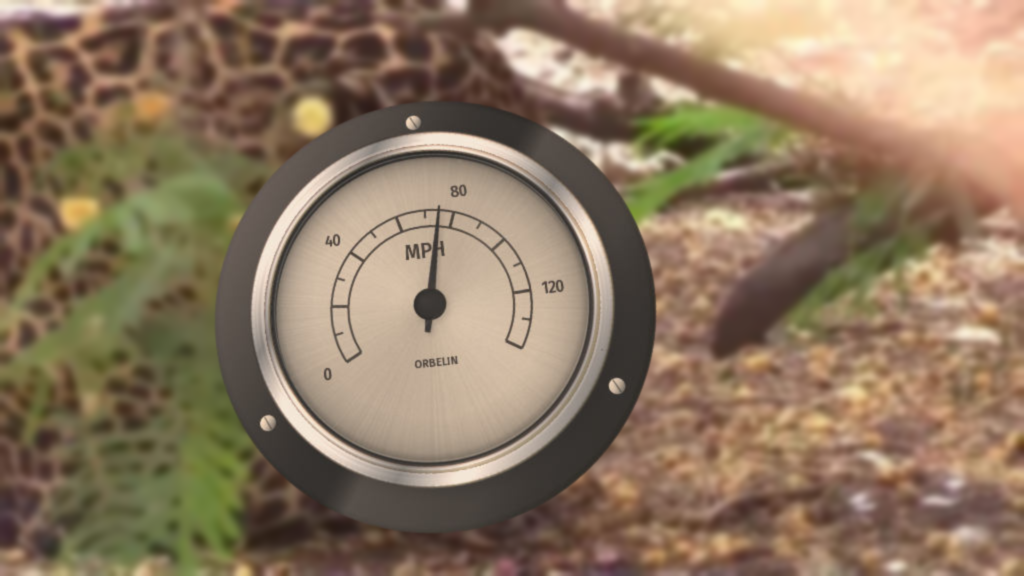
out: 75 mph
